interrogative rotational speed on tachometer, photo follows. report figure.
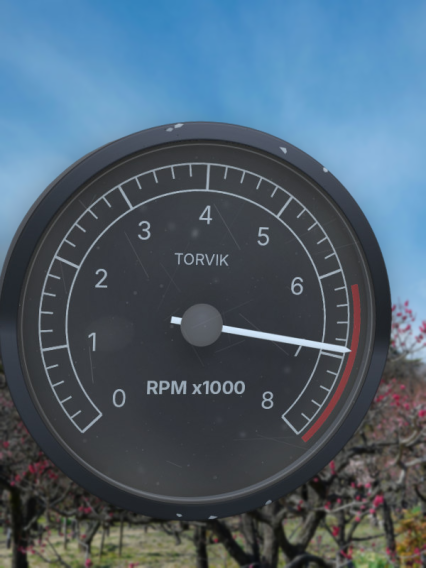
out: 6900 rpm
